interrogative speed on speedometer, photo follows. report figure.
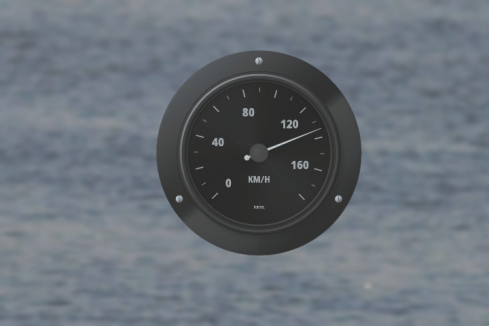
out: 135 km/h
